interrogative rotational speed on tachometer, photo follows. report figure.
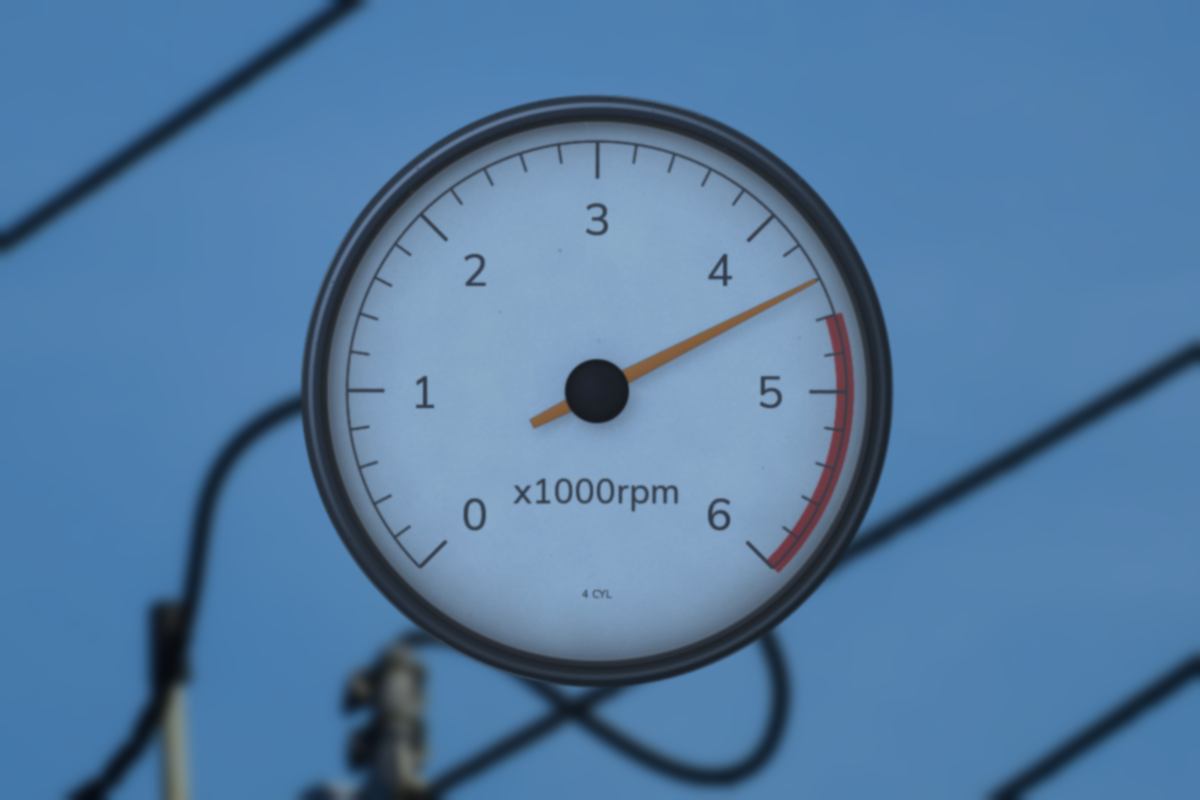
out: 4400 rpm
